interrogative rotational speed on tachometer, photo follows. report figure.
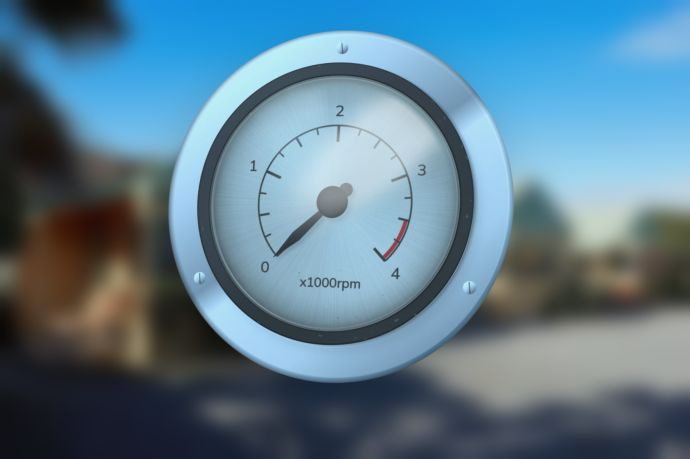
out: 0 rpm
